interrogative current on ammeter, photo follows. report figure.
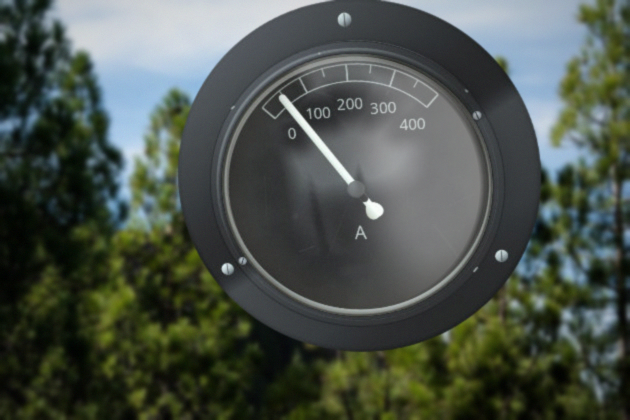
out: 50 A
